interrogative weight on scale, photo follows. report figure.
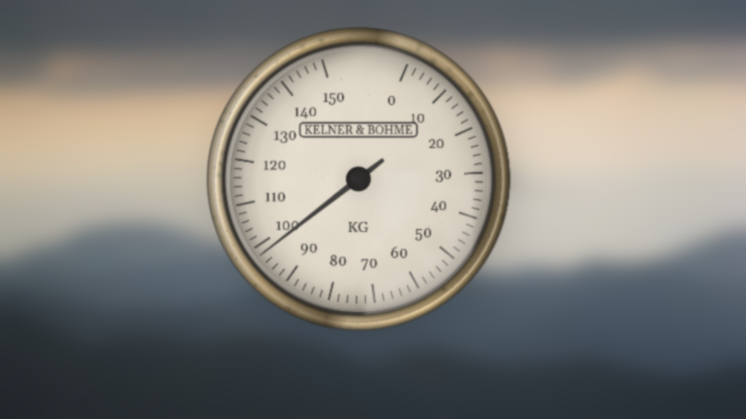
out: 98 kg
